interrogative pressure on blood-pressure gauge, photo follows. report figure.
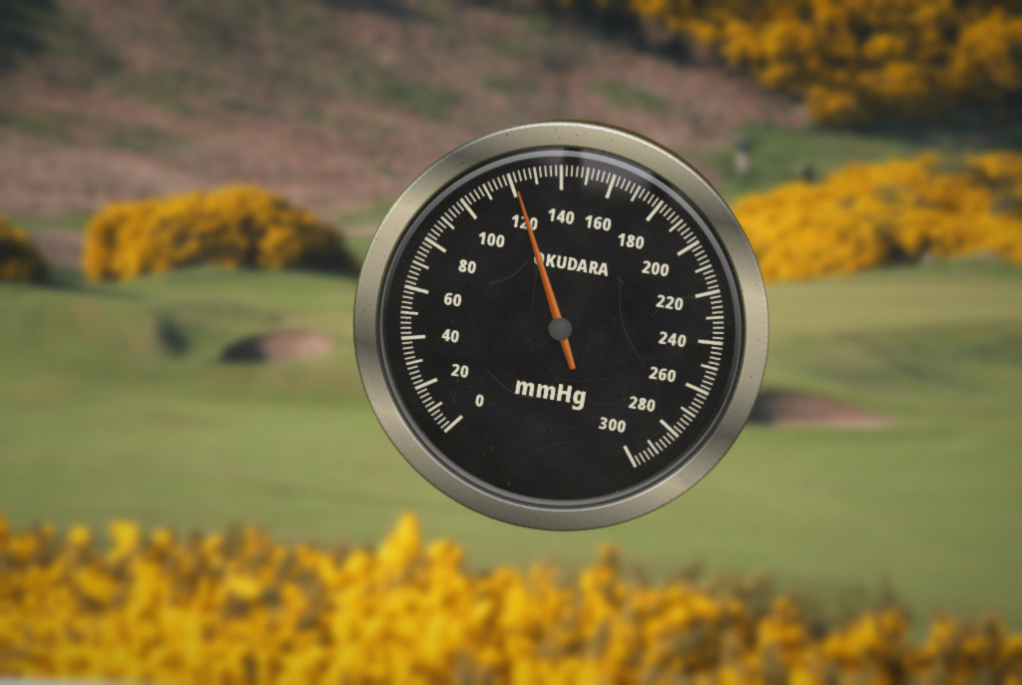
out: 122 mmHg
